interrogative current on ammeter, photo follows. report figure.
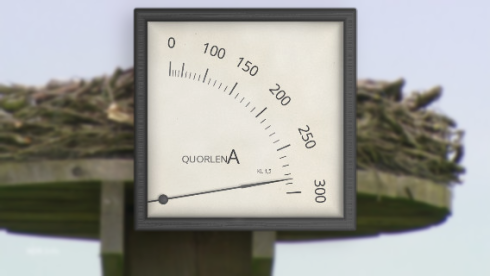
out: 285 A
